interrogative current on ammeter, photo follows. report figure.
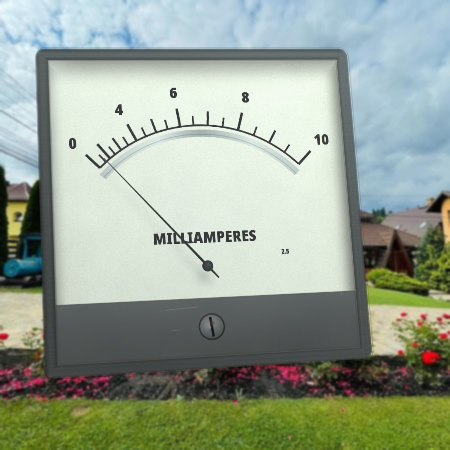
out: 1.5 mA
